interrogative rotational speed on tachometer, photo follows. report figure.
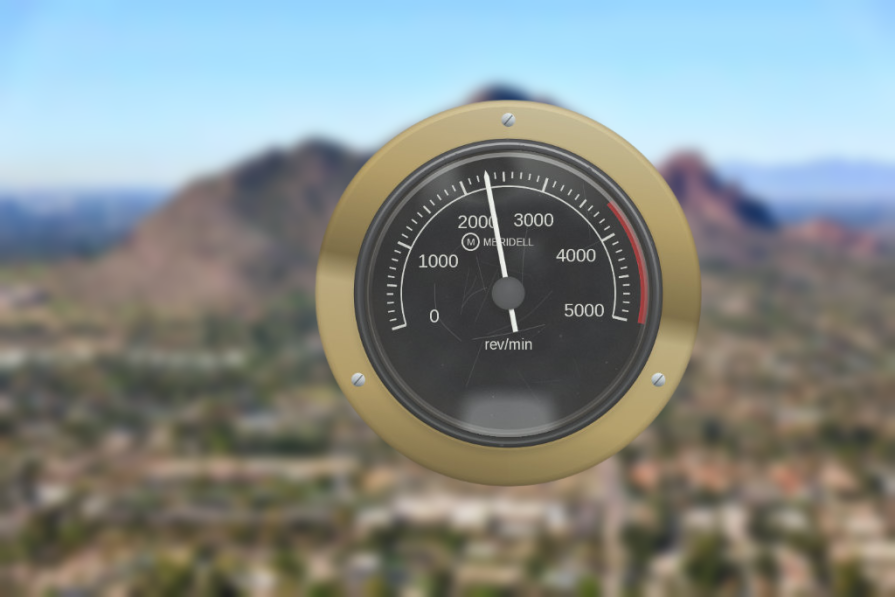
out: 2300 rpm
